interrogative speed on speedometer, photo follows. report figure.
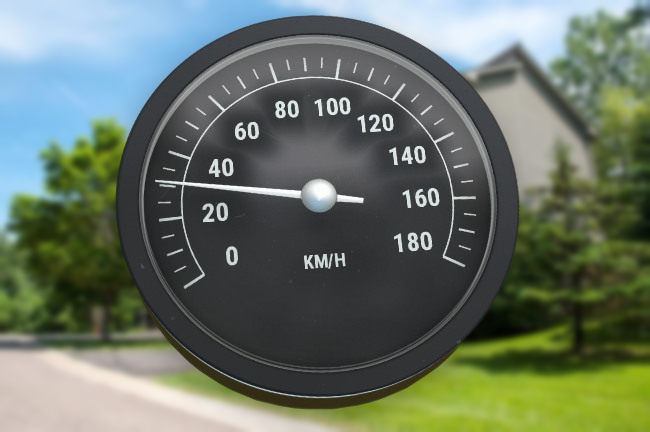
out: 30 km/h
